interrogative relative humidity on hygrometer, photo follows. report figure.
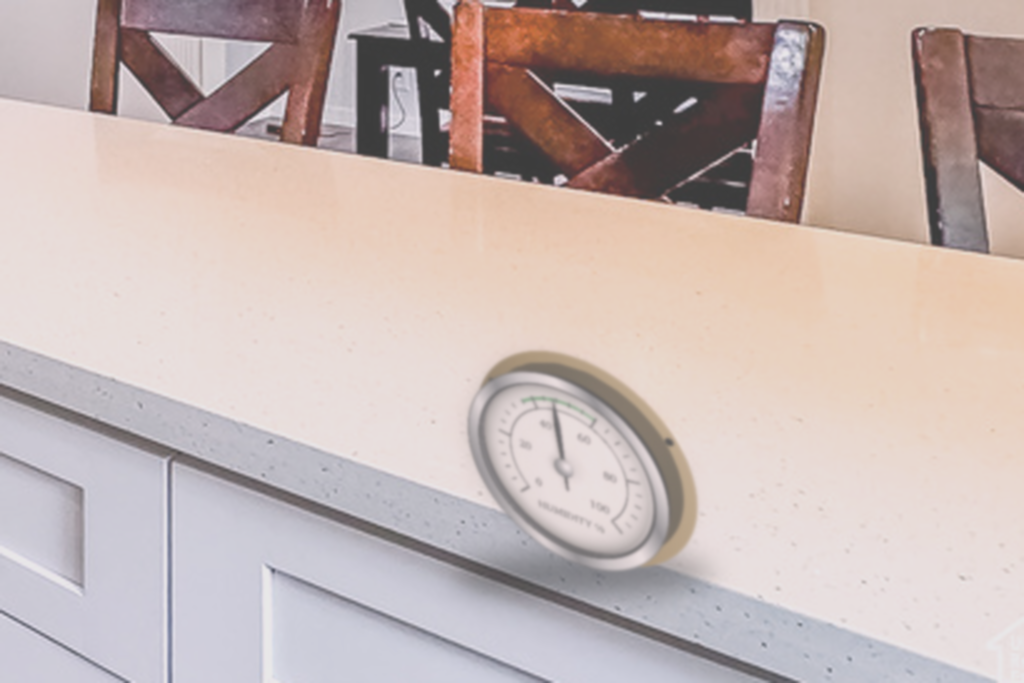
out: 48 %
